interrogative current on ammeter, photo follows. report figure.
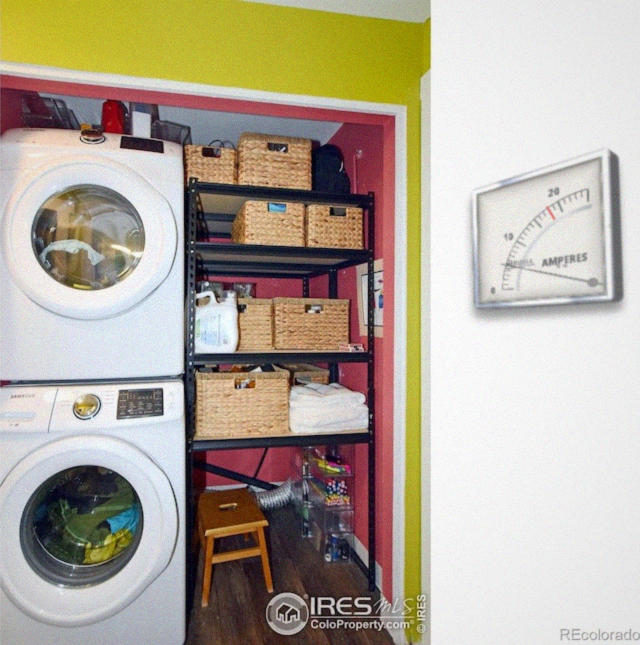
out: 5 A
